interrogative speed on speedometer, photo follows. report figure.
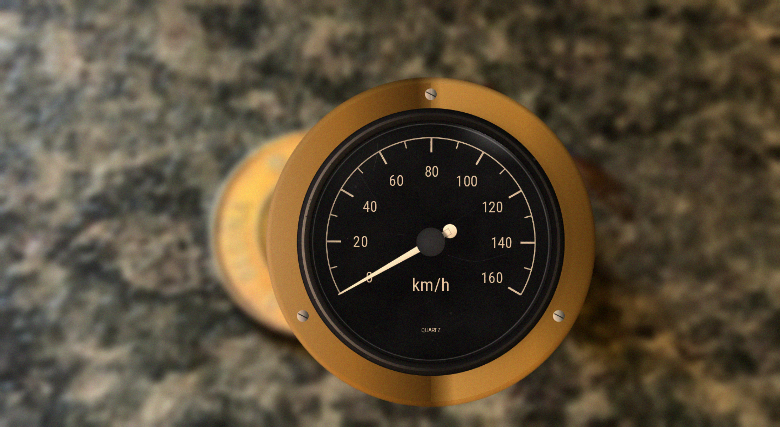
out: 0 km/h
